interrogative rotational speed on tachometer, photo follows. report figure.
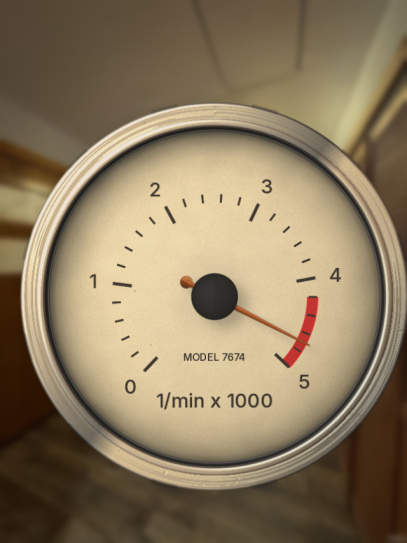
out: 4700 rpm
